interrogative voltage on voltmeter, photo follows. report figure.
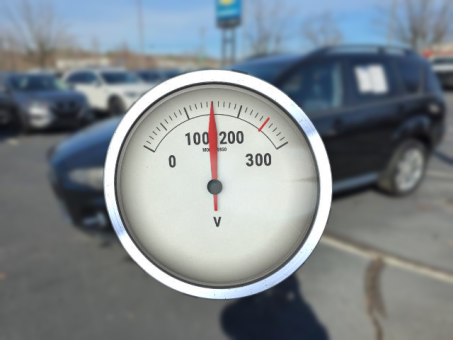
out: 150 V
